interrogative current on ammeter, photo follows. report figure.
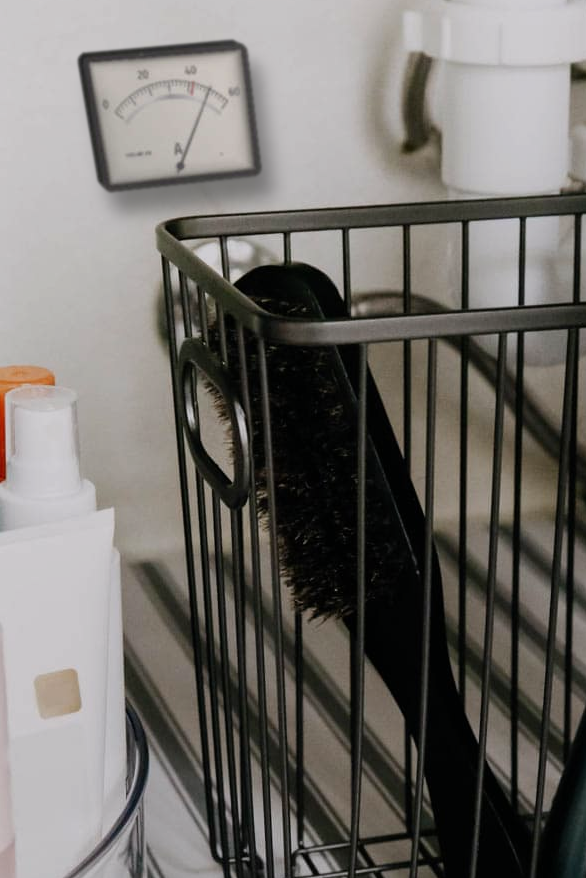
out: 50 A
